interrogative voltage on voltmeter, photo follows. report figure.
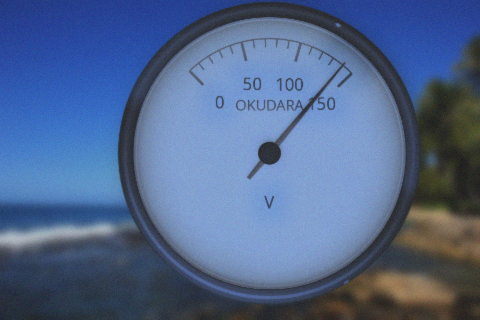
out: 140 V
